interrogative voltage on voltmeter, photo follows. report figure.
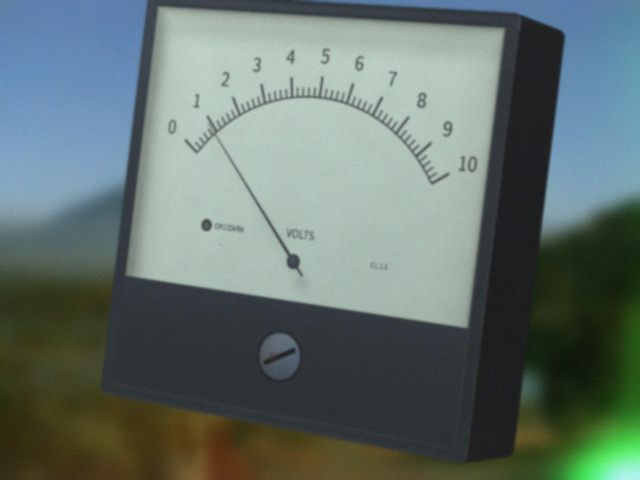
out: 1 V
